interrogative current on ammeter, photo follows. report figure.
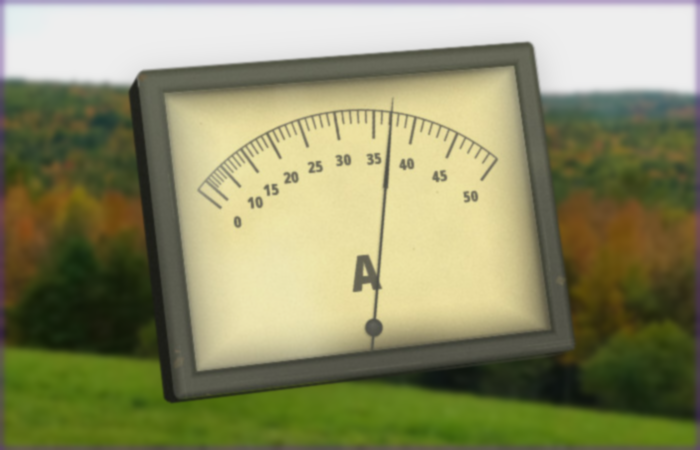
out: 37 A
